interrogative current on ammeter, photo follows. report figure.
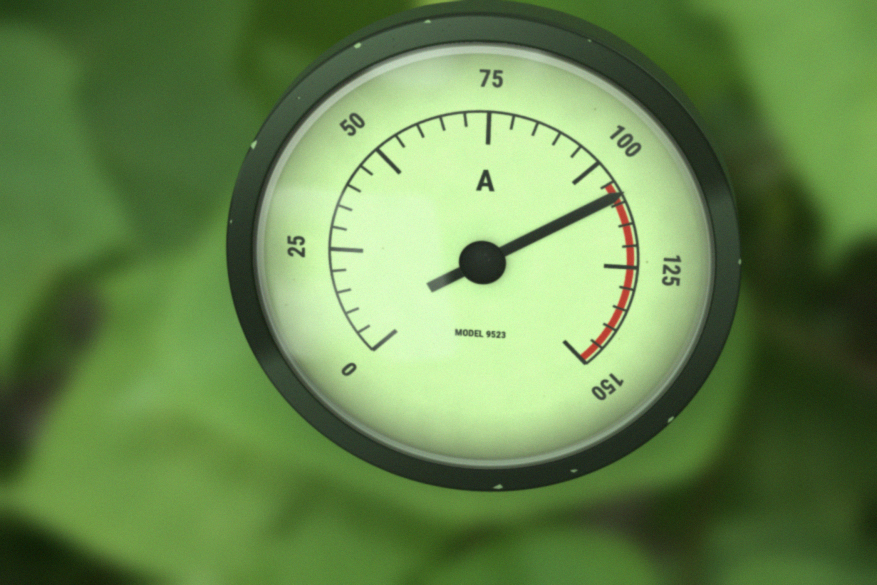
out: 107.5 A
